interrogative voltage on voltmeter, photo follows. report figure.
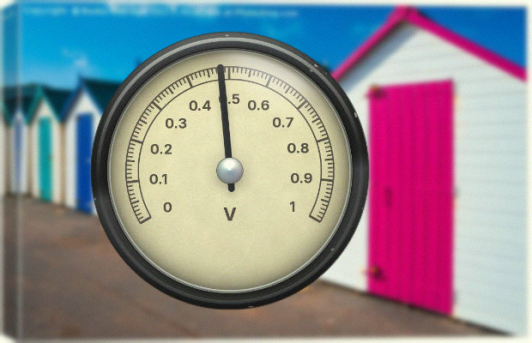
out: 0.48 V
